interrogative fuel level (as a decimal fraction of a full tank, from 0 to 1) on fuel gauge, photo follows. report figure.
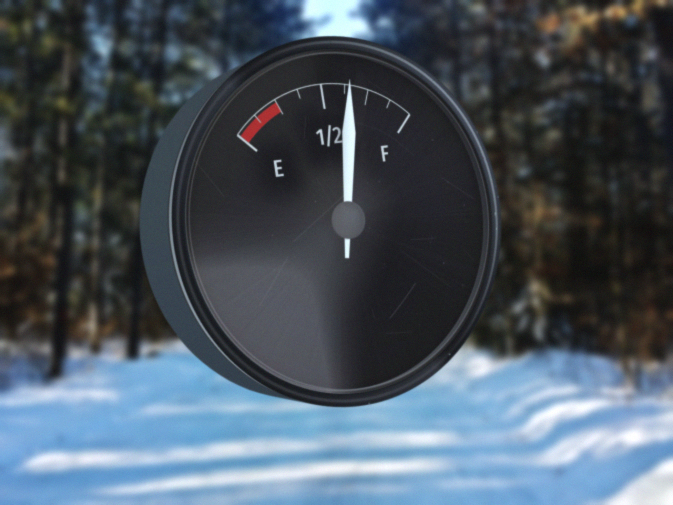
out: 0.625
